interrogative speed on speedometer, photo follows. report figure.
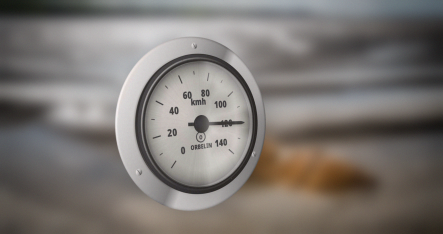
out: 120 km/h
